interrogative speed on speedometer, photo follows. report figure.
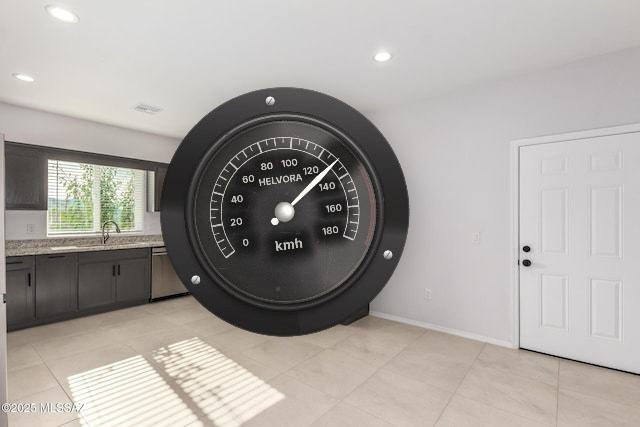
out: 130 km/h
